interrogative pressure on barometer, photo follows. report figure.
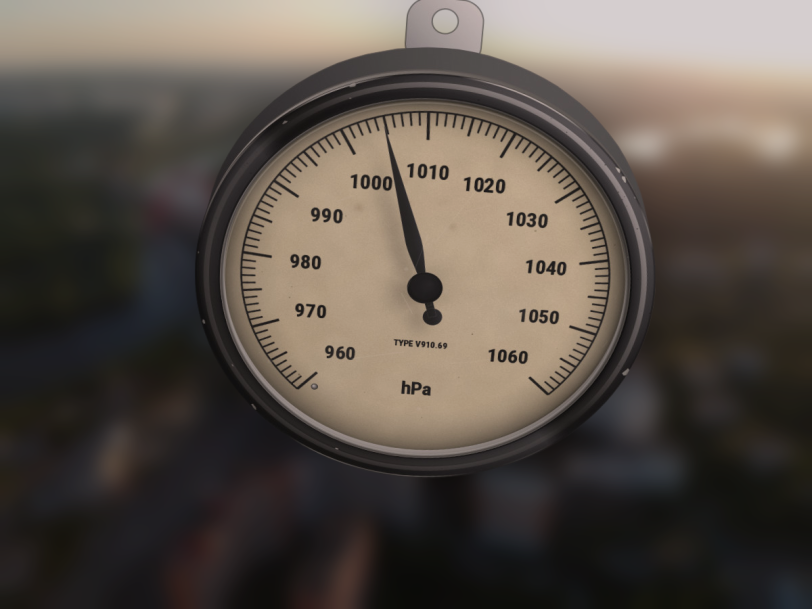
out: 1005 hPa
